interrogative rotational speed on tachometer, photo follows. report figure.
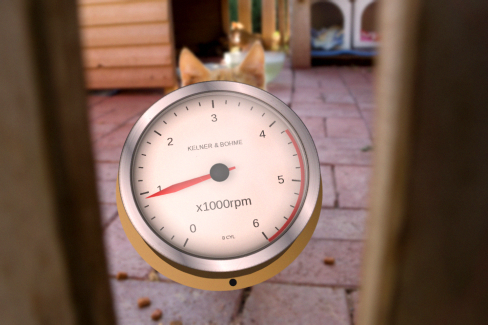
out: 900 rpm
